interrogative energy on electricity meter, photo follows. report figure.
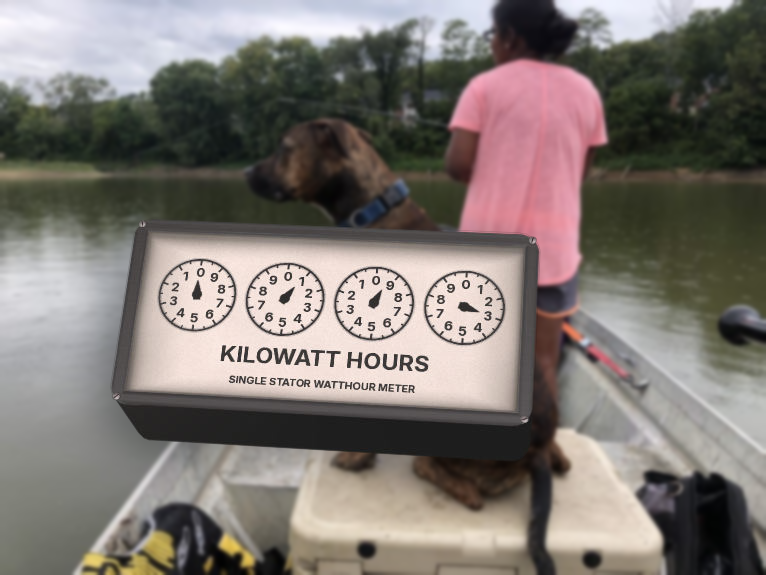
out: 93 kWh
